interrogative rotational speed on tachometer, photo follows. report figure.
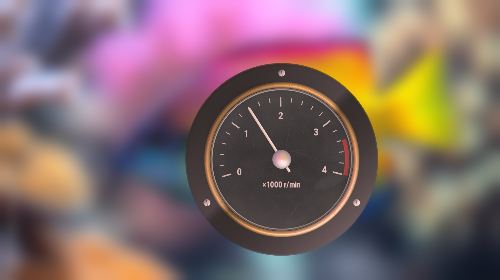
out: 1400 rpm
